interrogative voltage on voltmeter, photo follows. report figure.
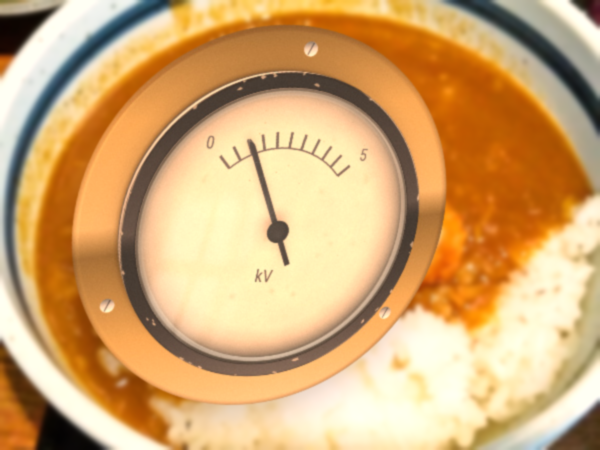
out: 1 kV
